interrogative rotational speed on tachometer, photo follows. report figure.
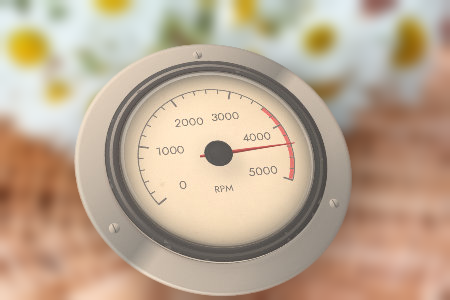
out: 4400 rpm
